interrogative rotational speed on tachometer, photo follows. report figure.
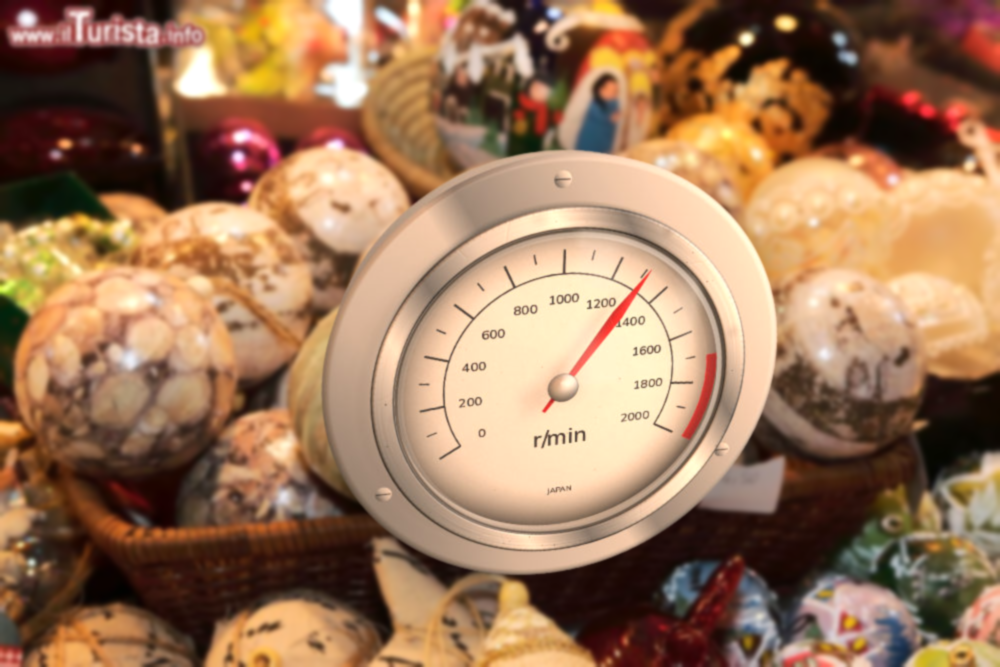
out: 1300 rpm
